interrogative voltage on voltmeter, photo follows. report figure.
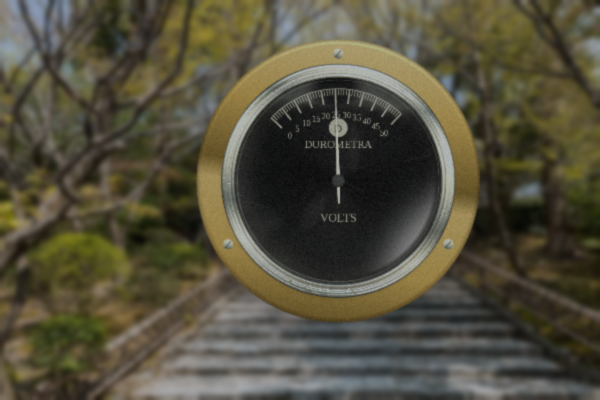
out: 25 V
